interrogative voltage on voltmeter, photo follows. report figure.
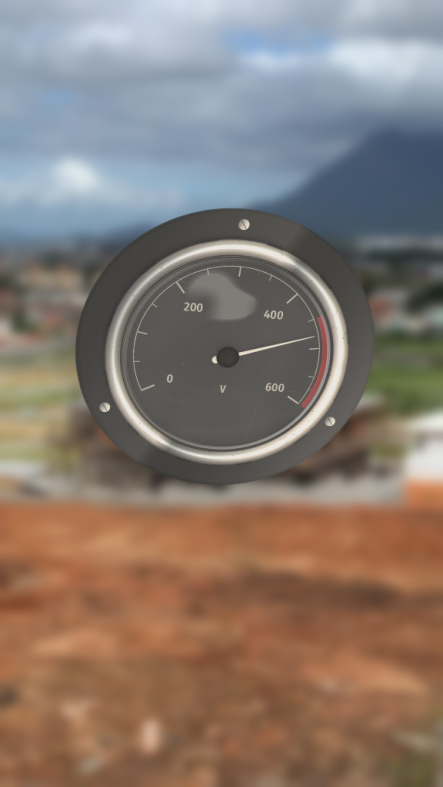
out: 475 V
